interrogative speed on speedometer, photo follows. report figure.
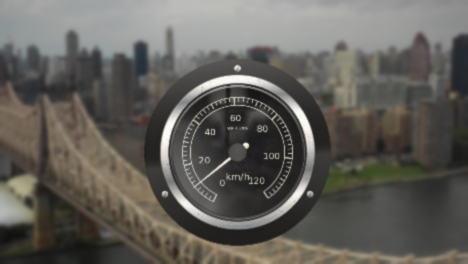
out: 10 km/h
